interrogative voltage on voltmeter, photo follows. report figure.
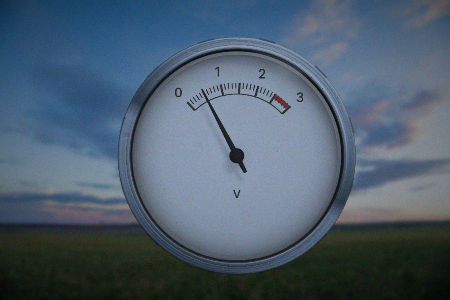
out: 0.5 V
